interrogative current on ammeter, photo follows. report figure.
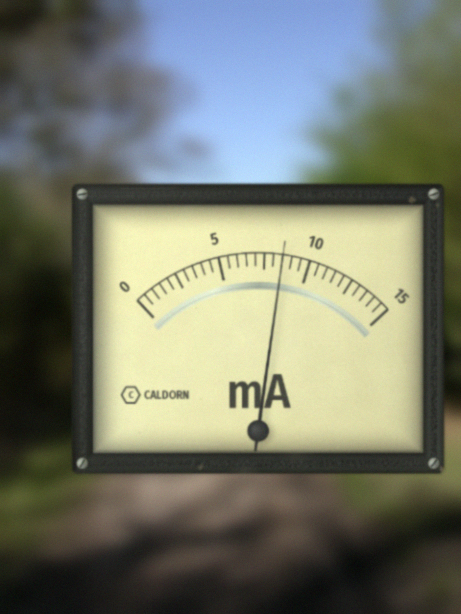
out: 8.5 mA
